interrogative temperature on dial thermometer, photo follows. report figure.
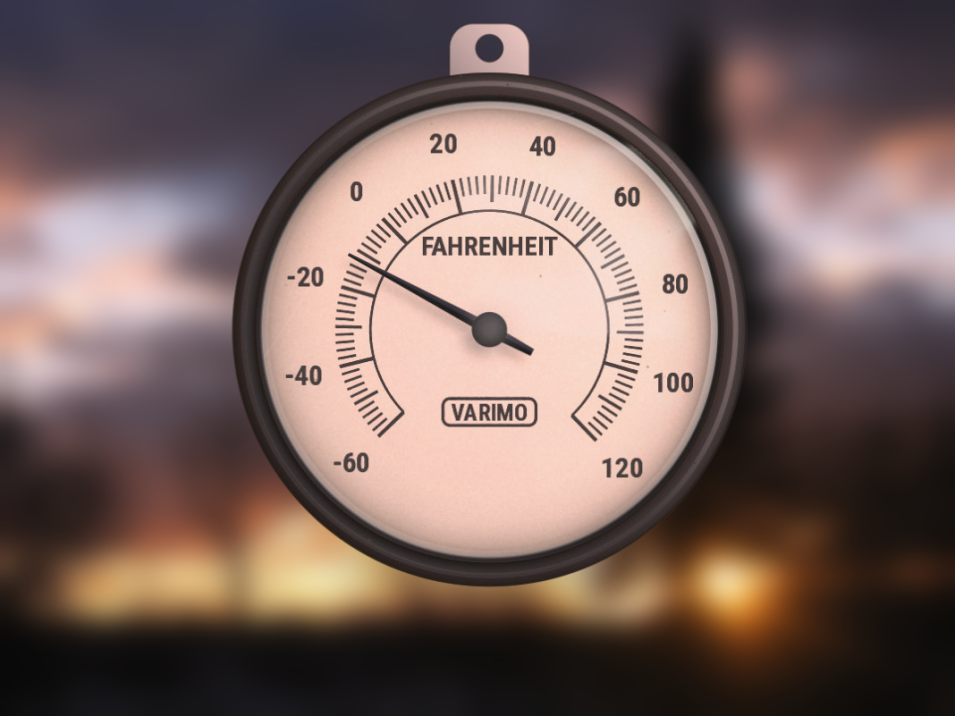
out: -12 °F
